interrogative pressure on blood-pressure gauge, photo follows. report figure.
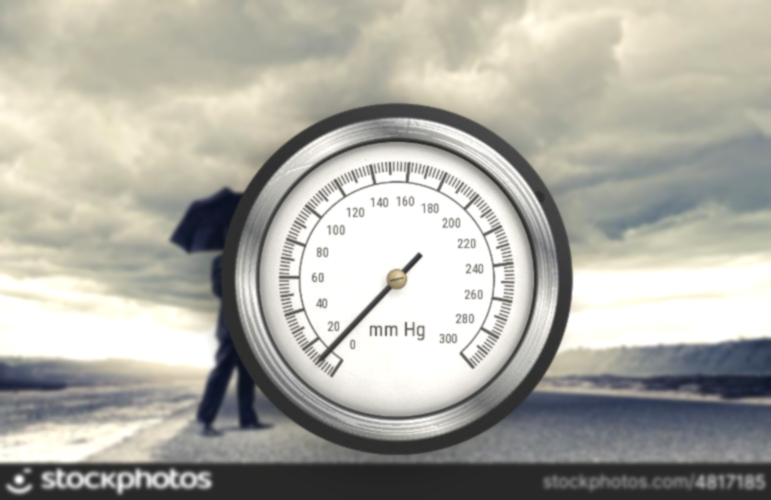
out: 10 mmHg
